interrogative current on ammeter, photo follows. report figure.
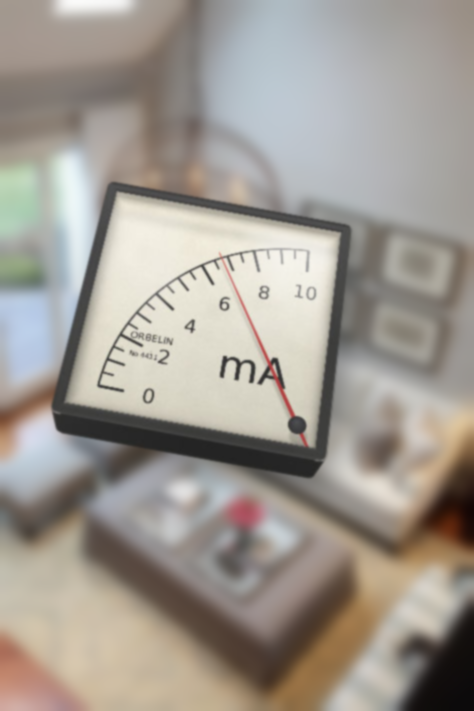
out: 6.75 mA
